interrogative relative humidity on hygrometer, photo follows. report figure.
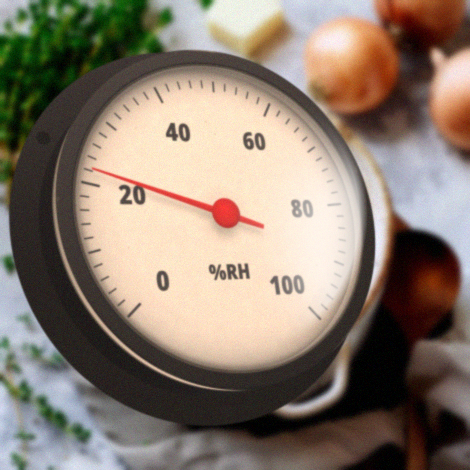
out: 22 %
